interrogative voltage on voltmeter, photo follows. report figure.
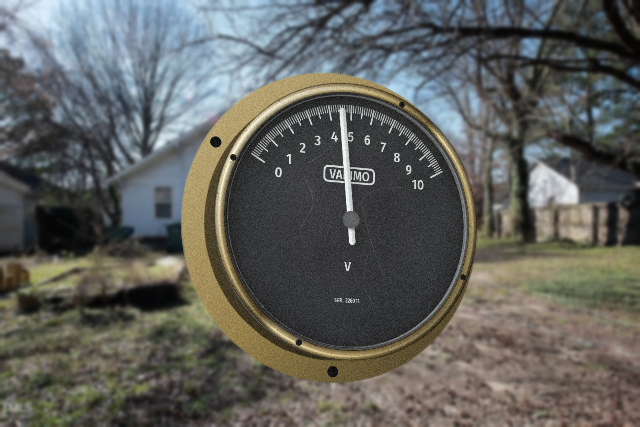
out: 4.5 V
